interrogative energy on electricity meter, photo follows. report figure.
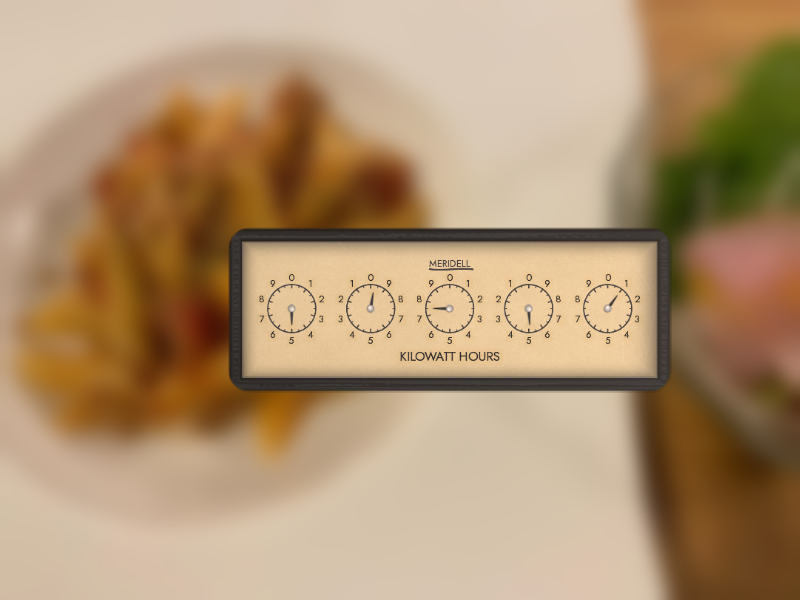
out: 49751 kWh
